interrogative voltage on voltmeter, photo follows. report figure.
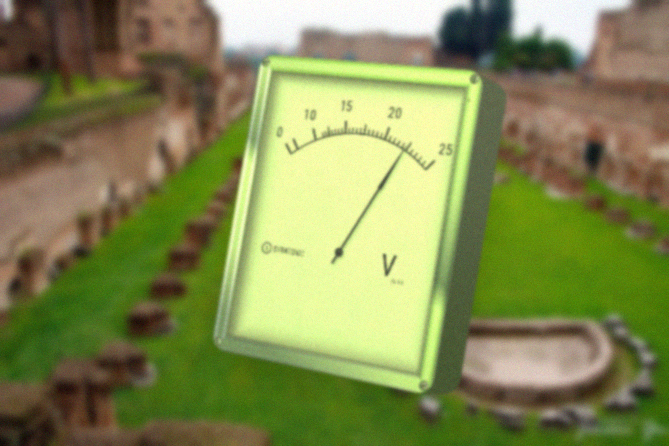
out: 22.5 V
